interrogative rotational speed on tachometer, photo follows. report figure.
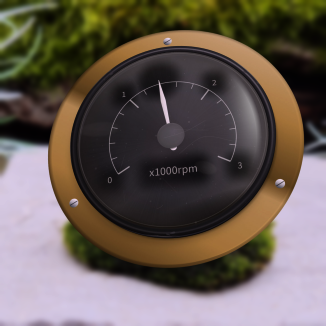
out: 1400 rpm
